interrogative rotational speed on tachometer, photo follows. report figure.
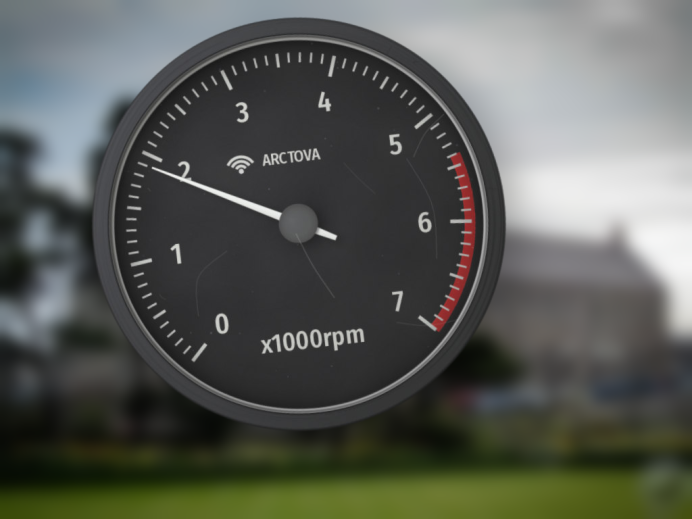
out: 1900 rpm
